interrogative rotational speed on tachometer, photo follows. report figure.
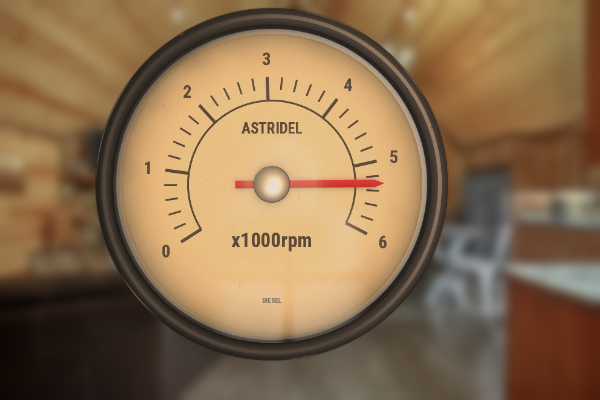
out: 5300 rpm
